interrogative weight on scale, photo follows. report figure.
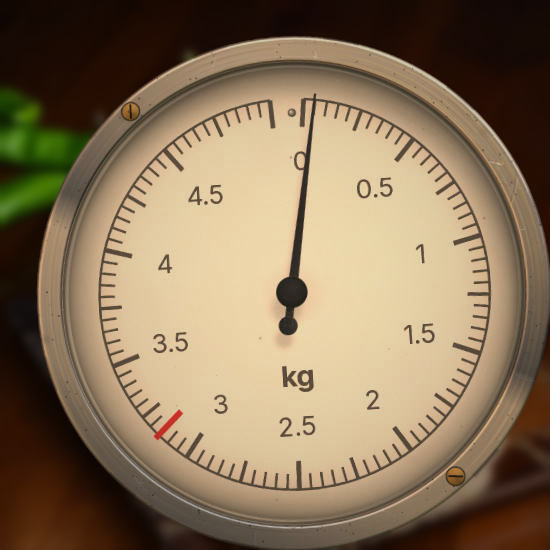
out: 0.05 kg
